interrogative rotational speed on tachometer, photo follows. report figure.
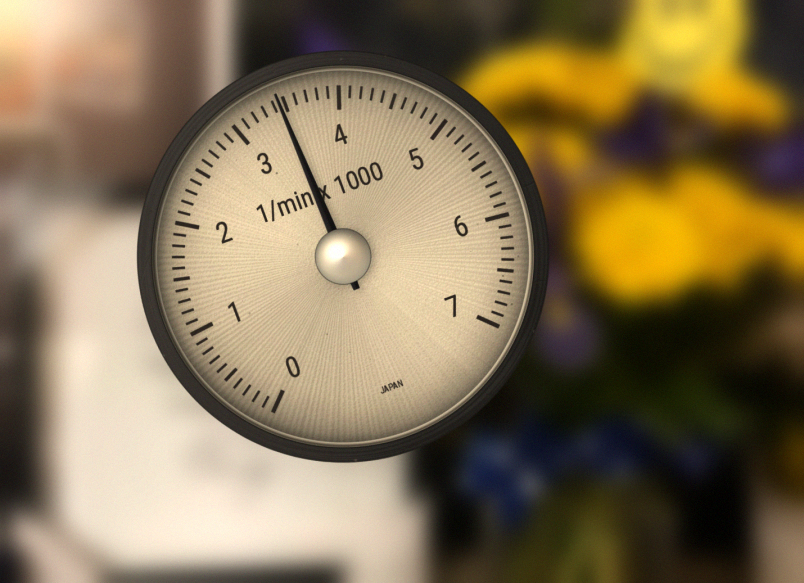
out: 3450 rpm
